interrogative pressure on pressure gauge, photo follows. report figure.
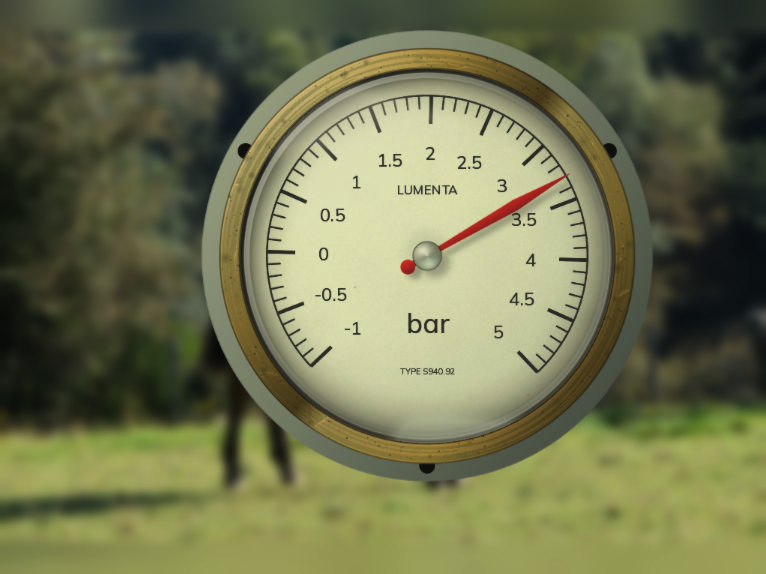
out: 3.3 bar
